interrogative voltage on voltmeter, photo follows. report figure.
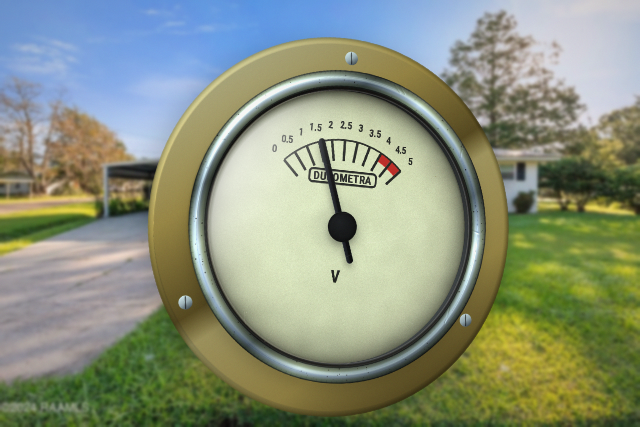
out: 1.5 V
